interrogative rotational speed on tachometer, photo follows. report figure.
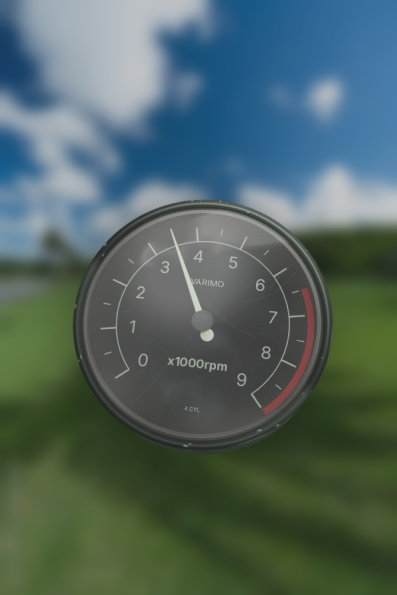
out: 3500 rpm
